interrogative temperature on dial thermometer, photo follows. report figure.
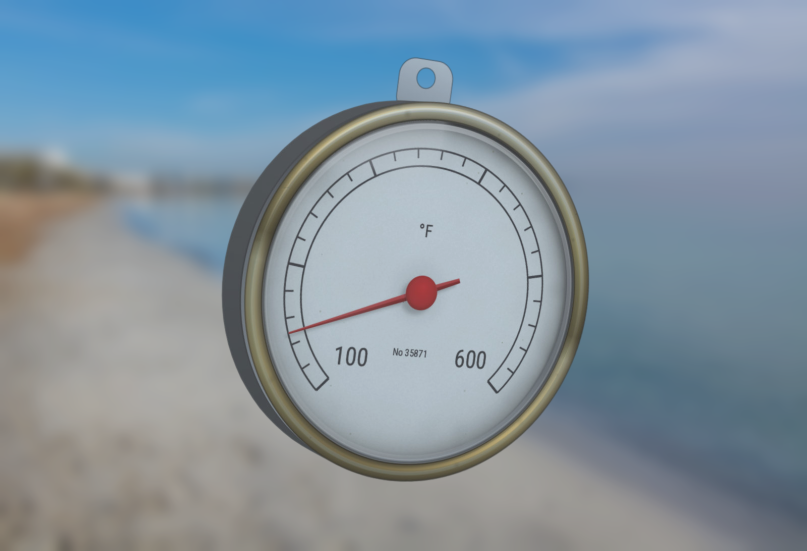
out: 150 °F
